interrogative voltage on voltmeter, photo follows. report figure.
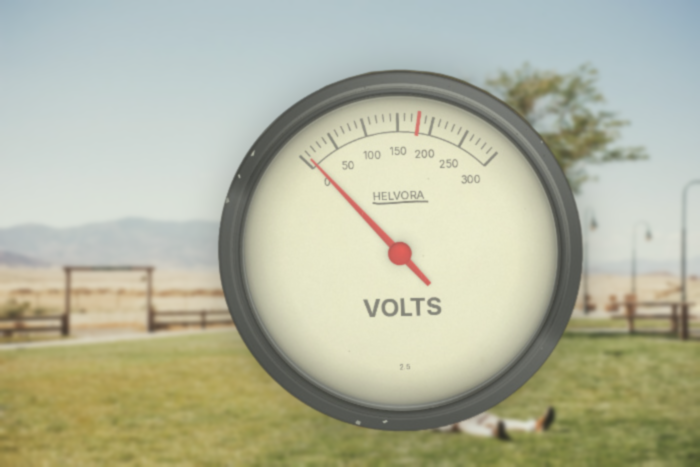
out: 10 V
